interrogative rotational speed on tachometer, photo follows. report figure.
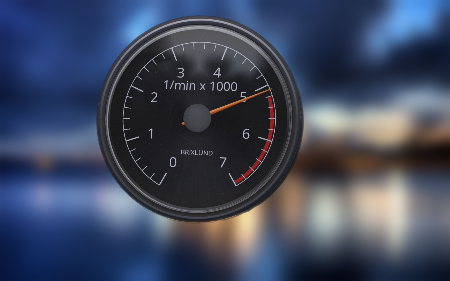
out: 5100 rpm
